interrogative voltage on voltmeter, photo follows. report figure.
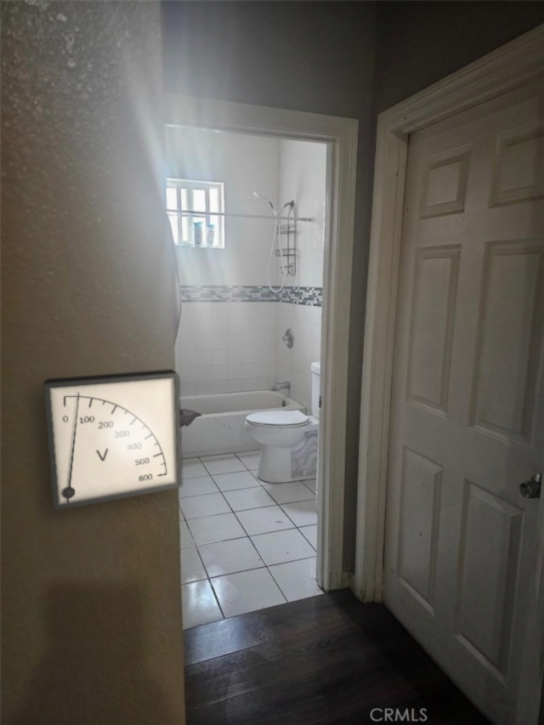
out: 50 V
